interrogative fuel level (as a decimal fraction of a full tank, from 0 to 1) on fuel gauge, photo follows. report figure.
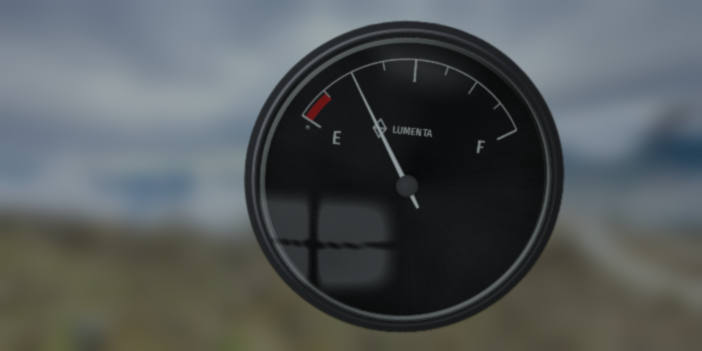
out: 0.25
